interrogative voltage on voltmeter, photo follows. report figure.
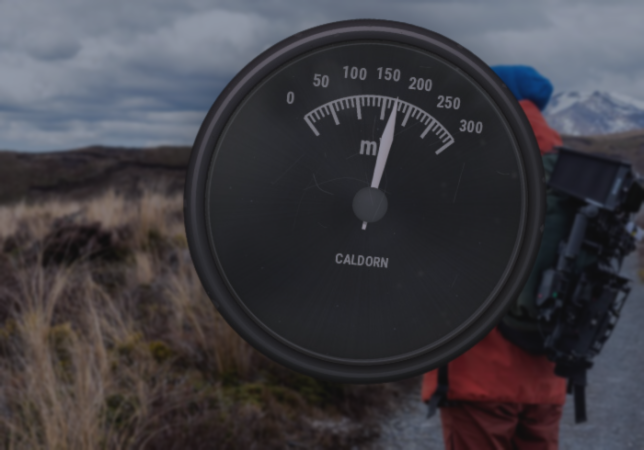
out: 170 mV
